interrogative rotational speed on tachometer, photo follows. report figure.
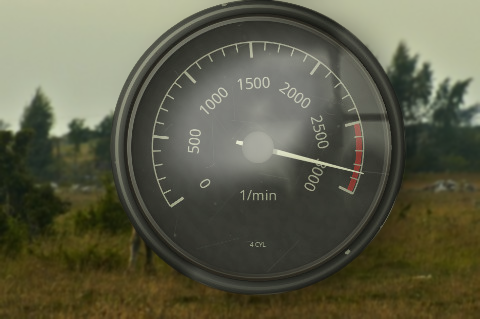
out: 2850 rpm
